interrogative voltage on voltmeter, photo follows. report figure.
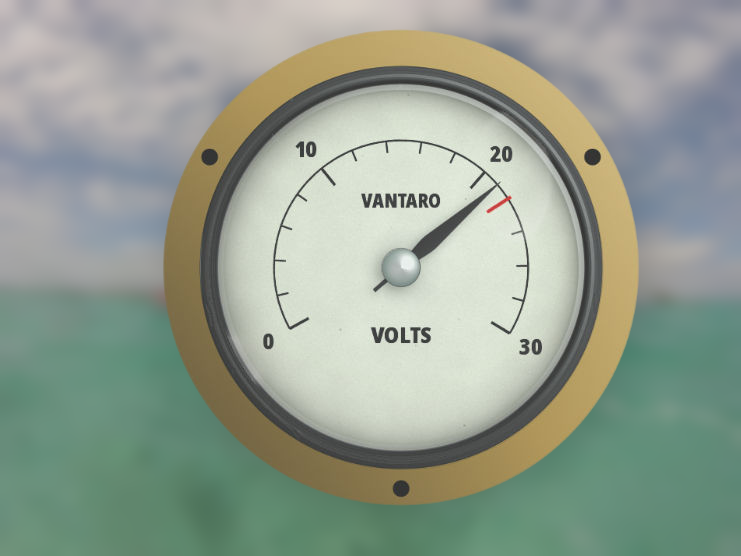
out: 21 V
